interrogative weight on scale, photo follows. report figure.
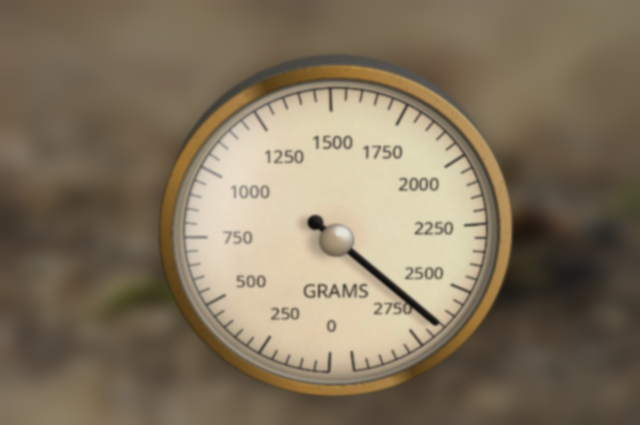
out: 2650 g
